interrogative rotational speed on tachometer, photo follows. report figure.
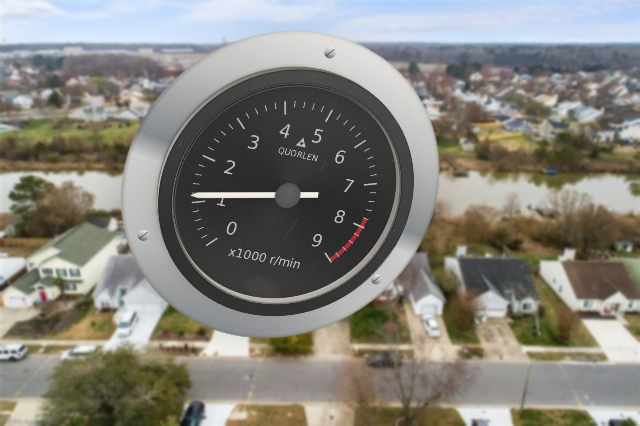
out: 1200 rpm
